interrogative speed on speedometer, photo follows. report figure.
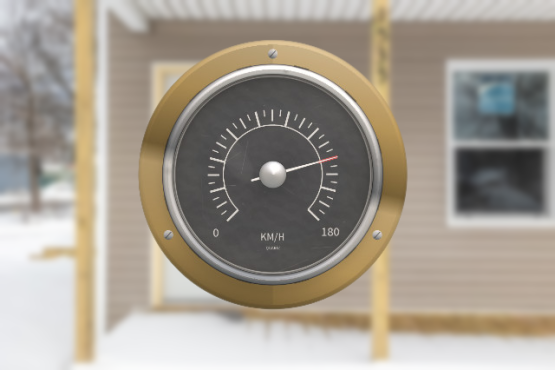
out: 140 km/h
